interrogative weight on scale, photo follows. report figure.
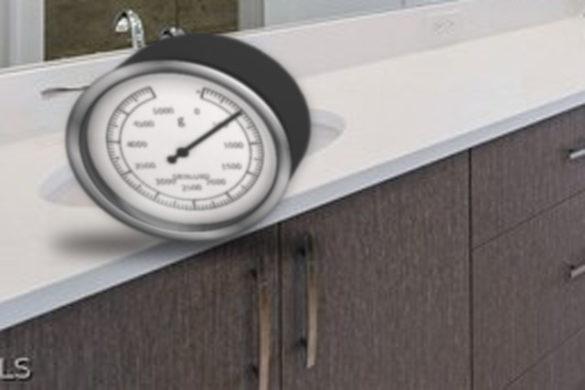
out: 500 g
